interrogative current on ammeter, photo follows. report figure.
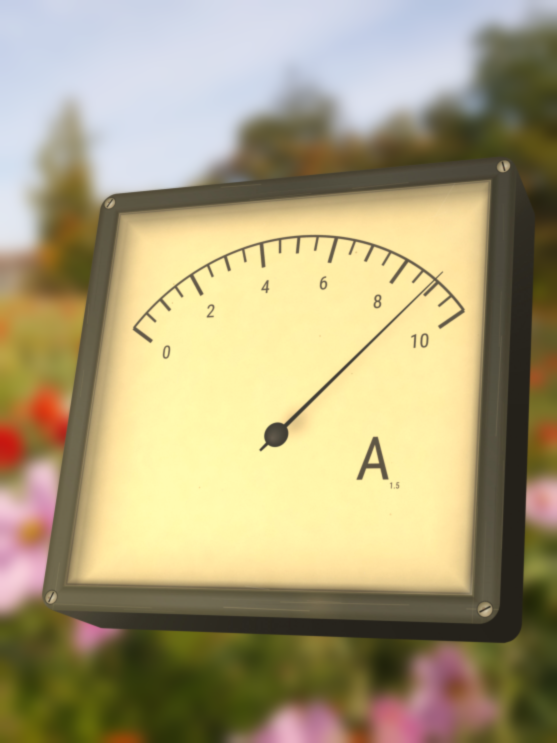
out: 9 A
